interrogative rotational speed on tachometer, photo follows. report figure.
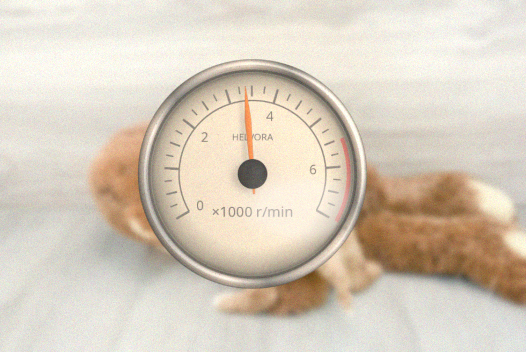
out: 3375 rpm
